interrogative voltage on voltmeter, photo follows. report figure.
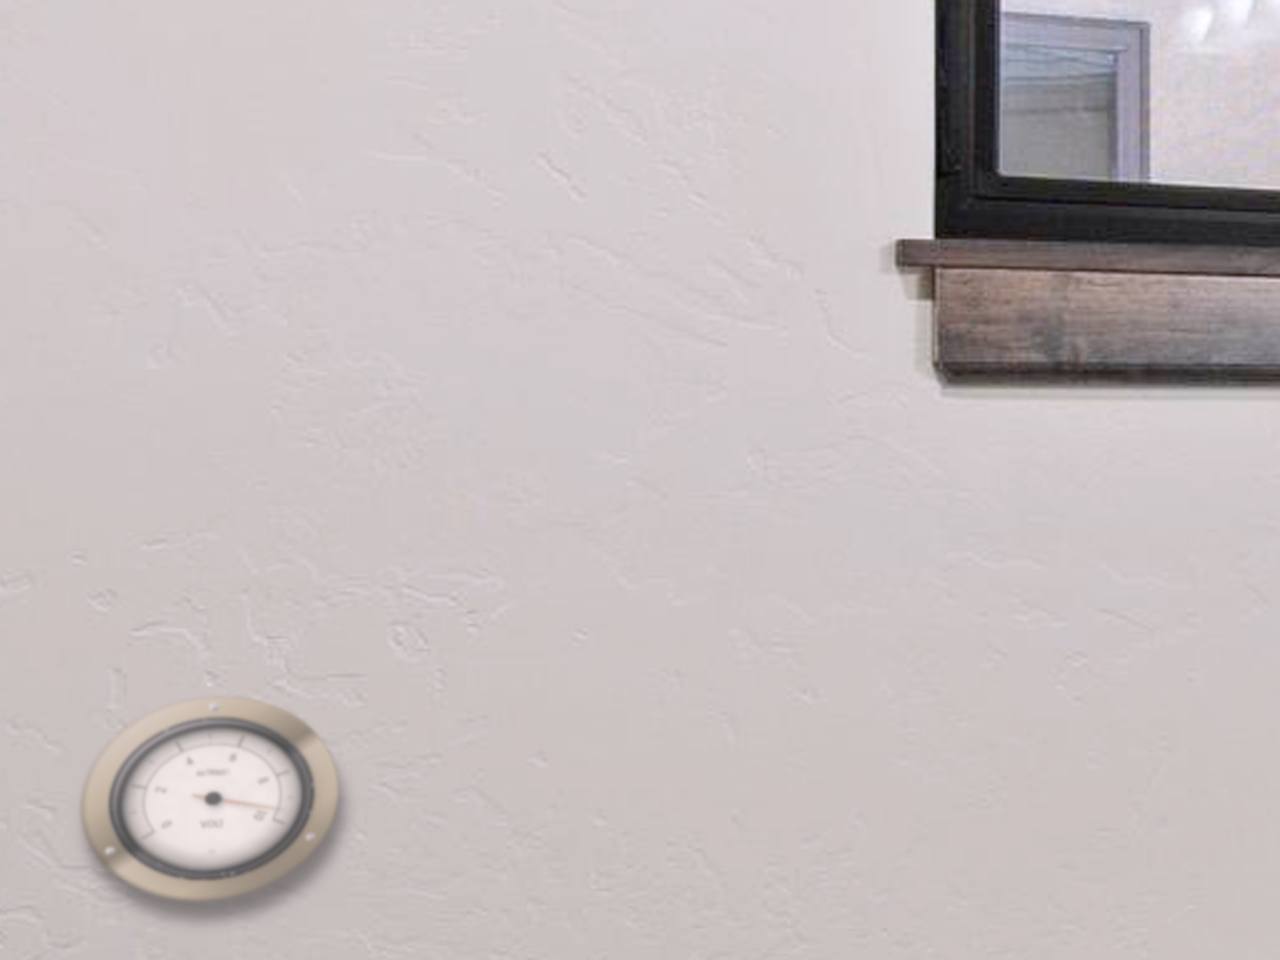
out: 9.5 V
